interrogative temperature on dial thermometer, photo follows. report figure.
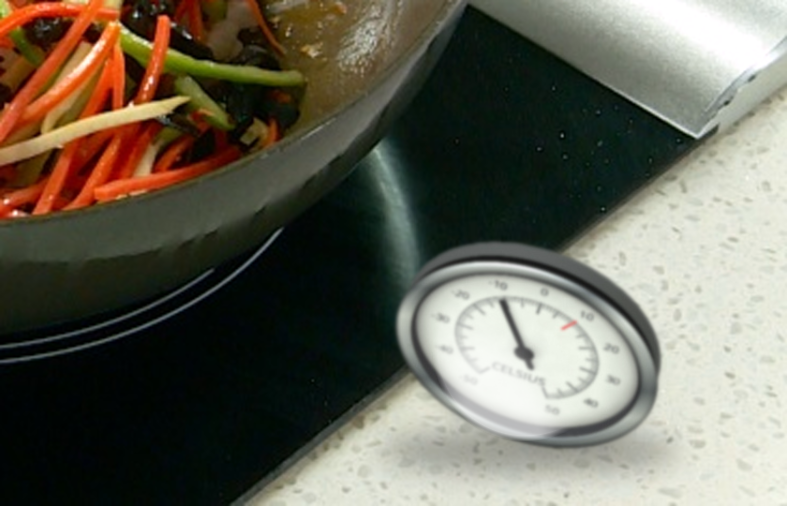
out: -10 °C
